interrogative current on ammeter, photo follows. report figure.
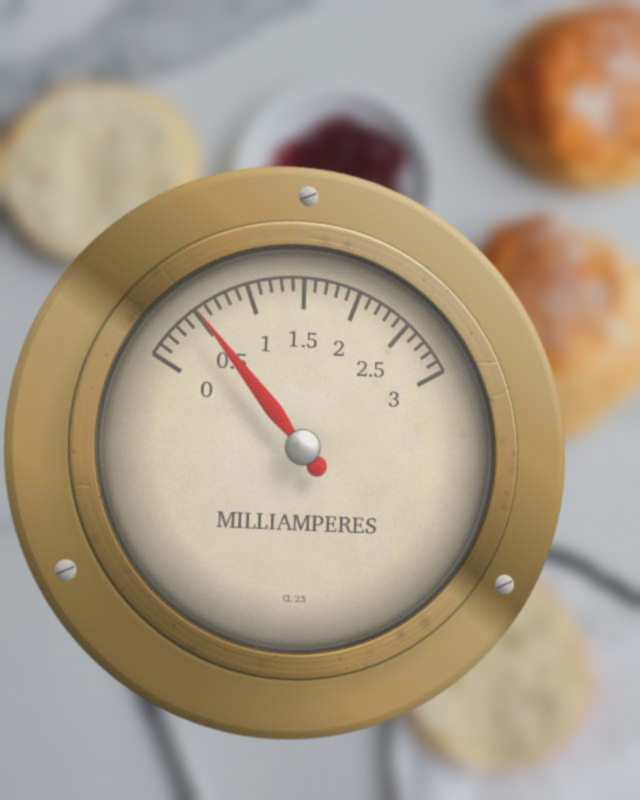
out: 0.5 mA
